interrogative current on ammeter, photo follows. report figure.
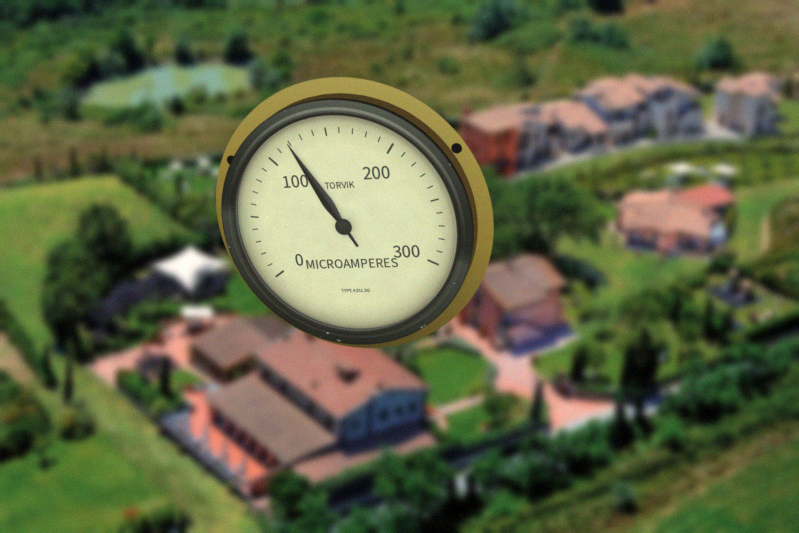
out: 120 µA
